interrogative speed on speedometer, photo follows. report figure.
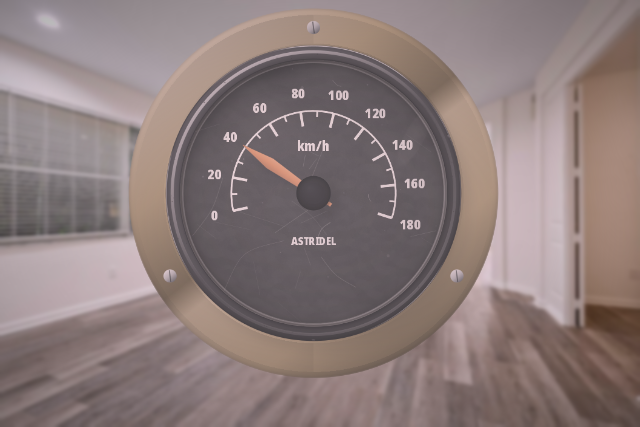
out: 40 km/h
